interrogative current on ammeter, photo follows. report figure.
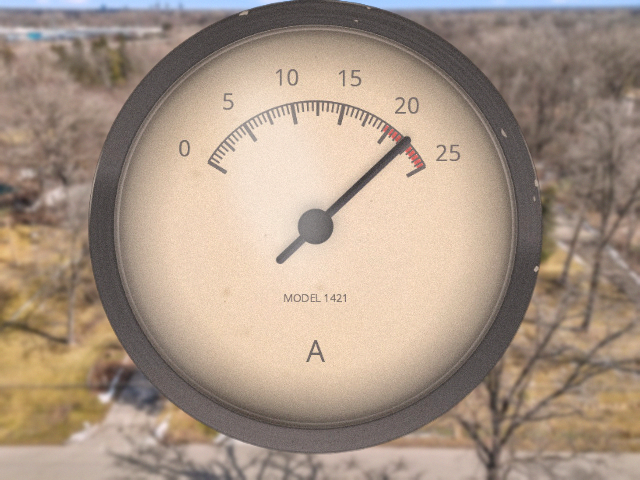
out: 22 A
